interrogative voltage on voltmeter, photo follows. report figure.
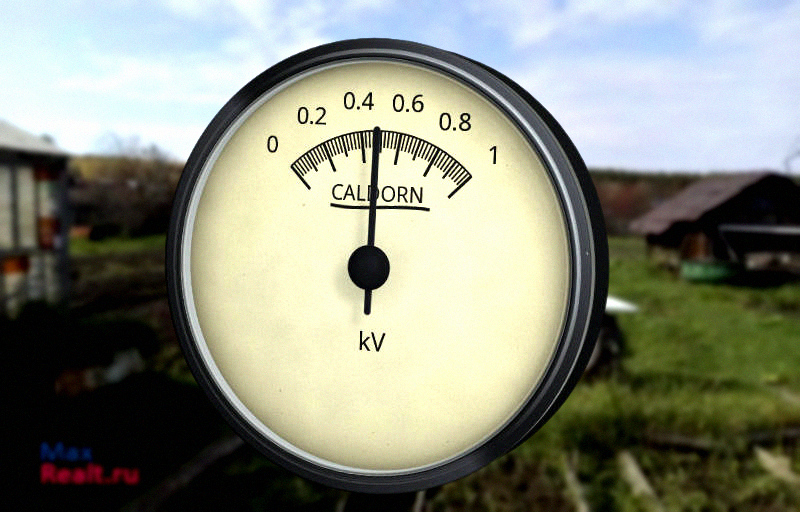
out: 0.5 kV
